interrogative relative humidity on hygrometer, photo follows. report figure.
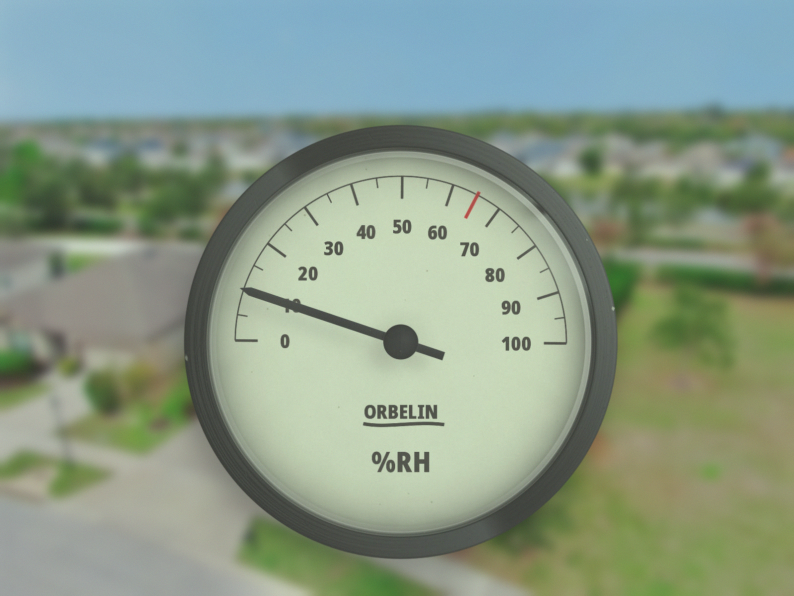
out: 10 %
